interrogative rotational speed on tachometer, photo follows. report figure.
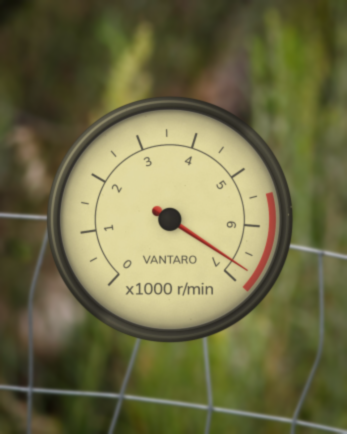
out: 6750 rpm
